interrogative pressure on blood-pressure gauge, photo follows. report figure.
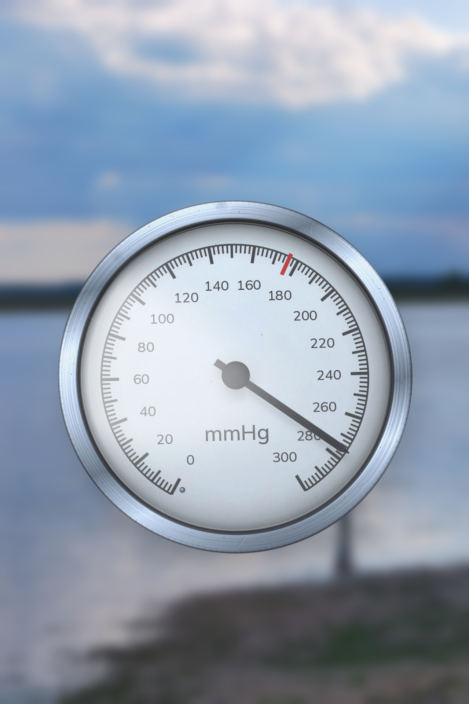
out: 276 mmHg
